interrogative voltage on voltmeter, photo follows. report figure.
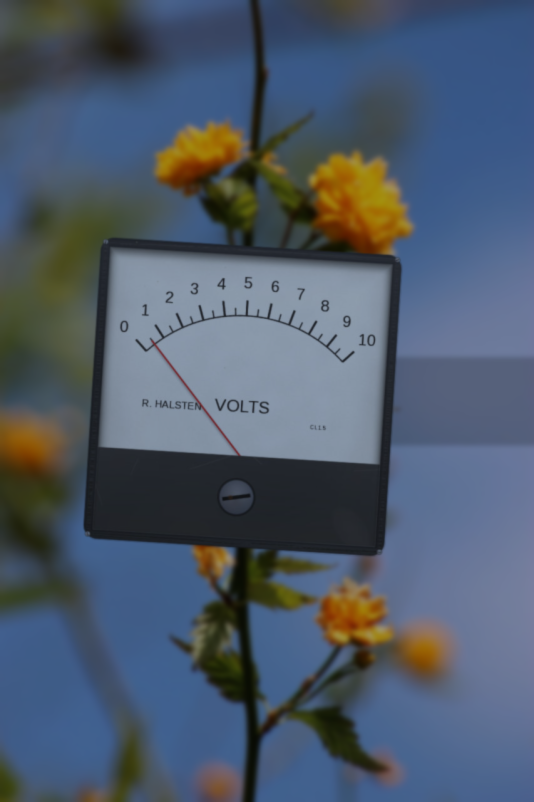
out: 0.5 V
